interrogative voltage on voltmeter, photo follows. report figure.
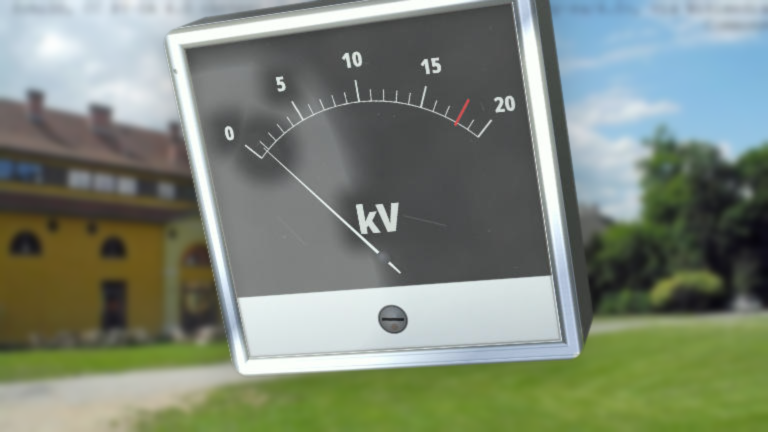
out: 1 kV
